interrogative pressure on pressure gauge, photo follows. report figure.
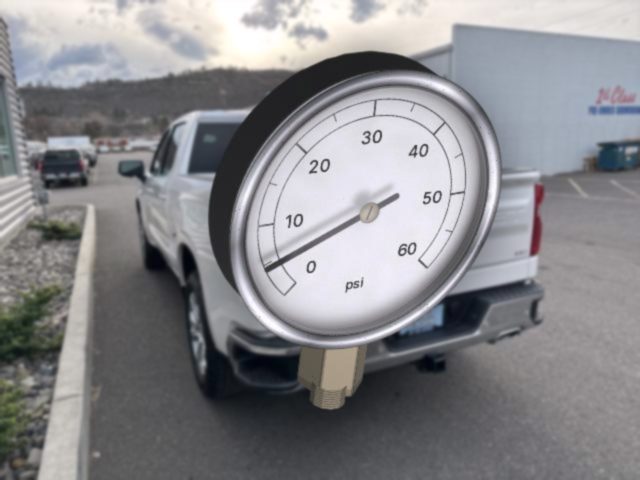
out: 5 psi
